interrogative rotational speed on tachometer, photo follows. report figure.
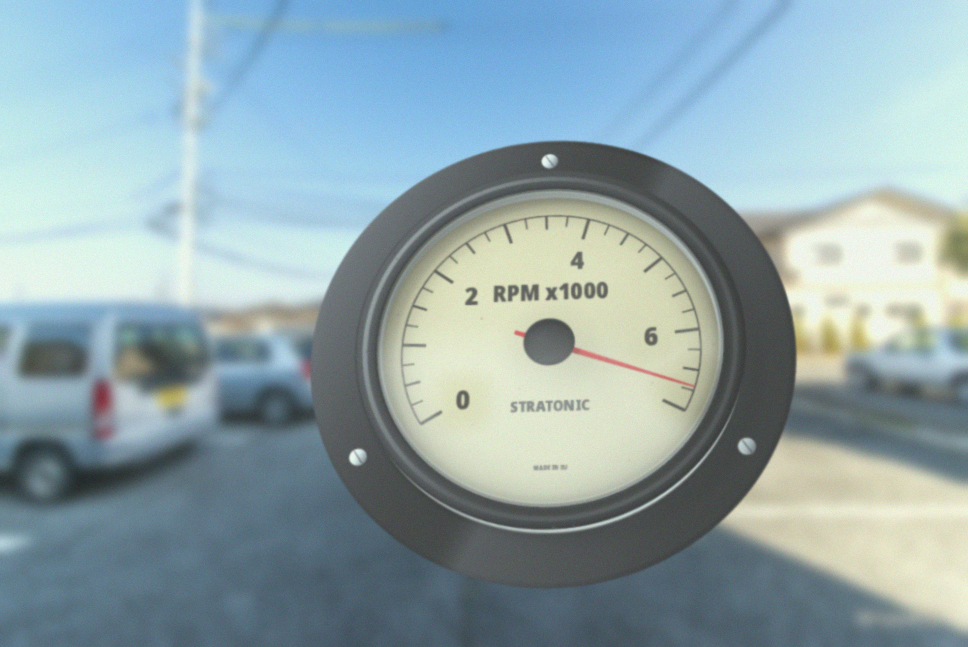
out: 6750 rpm
